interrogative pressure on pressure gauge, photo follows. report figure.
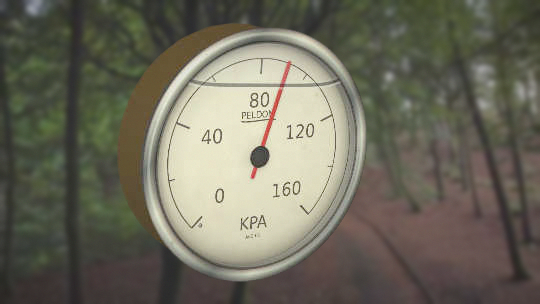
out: 90 kPa
